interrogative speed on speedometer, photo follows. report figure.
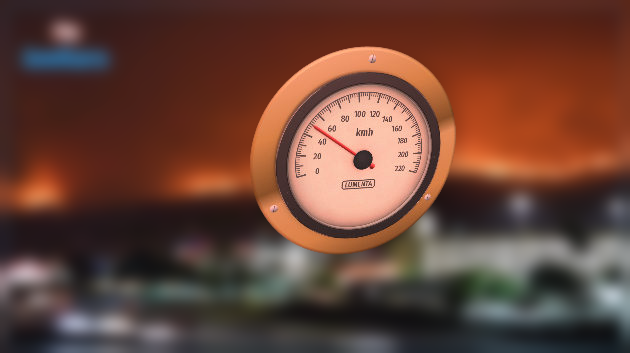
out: 50 km/h
